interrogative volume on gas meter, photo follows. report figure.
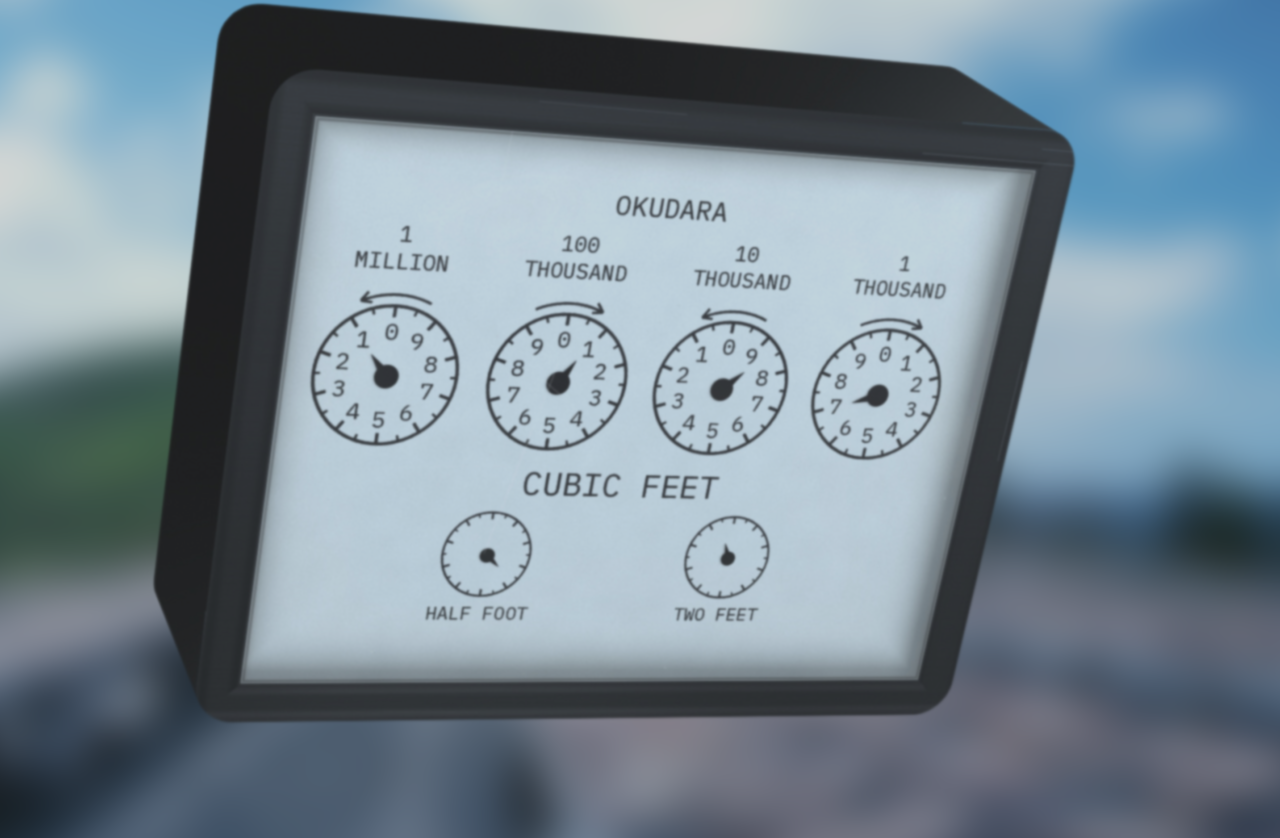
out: 108700 ft³
